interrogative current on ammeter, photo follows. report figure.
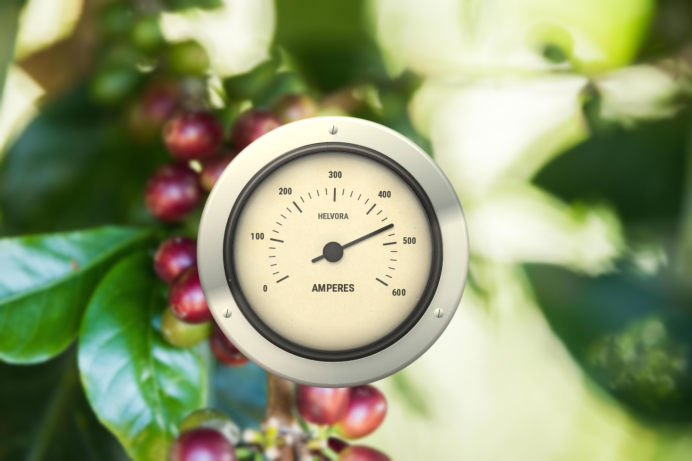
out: 460 A
